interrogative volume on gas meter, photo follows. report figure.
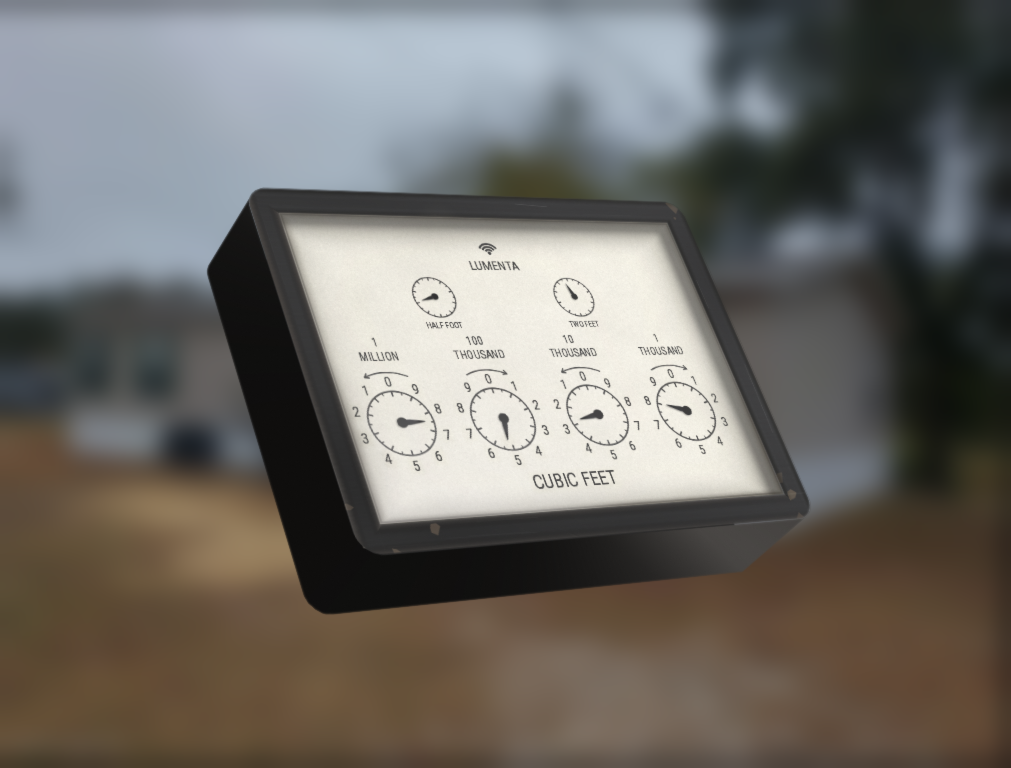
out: 752800 ft³
